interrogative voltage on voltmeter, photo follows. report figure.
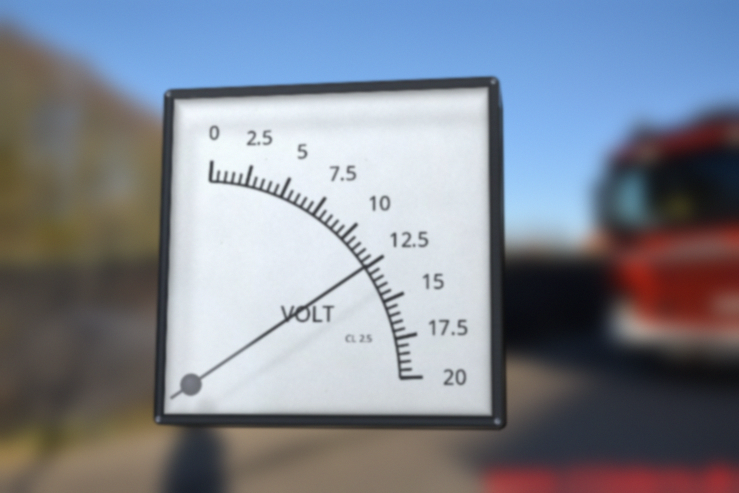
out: 12.5 V
